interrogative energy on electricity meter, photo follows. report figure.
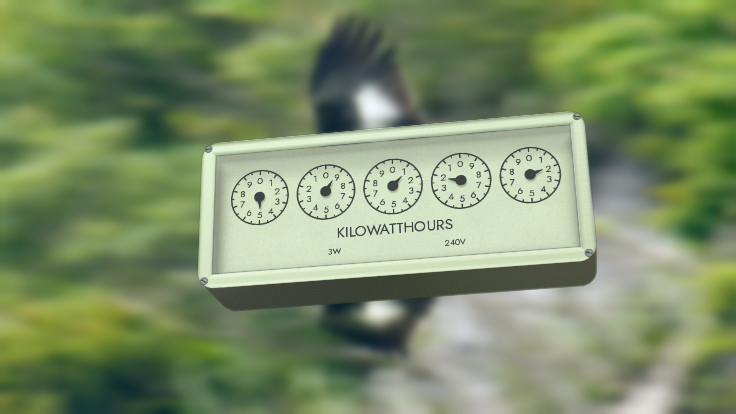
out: 49122 kWh
